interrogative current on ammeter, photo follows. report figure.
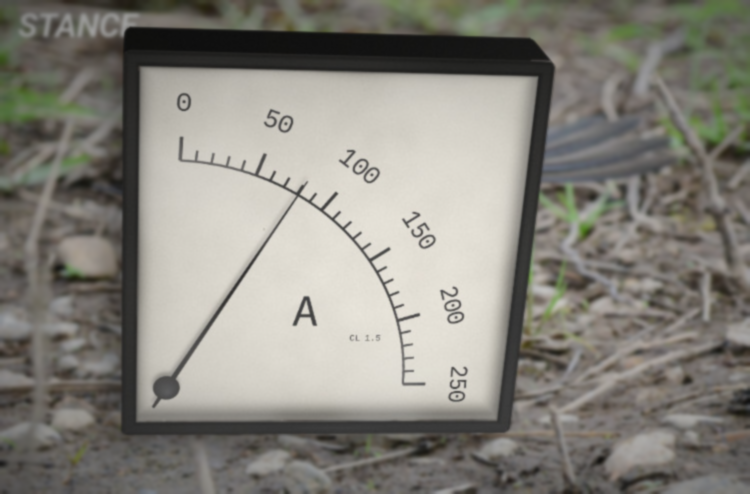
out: 80 A
